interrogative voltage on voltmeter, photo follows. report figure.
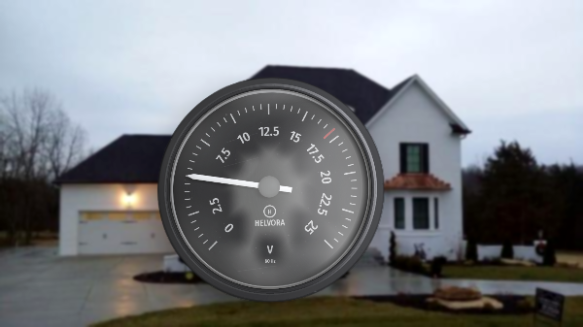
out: 5 V
